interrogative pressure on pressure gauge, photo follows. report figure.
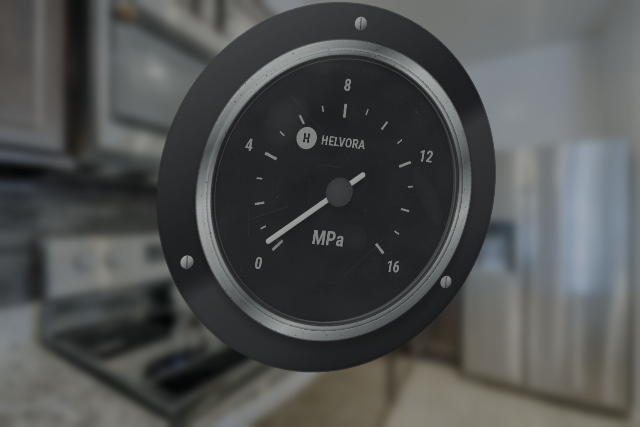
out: 0.5 MPa
